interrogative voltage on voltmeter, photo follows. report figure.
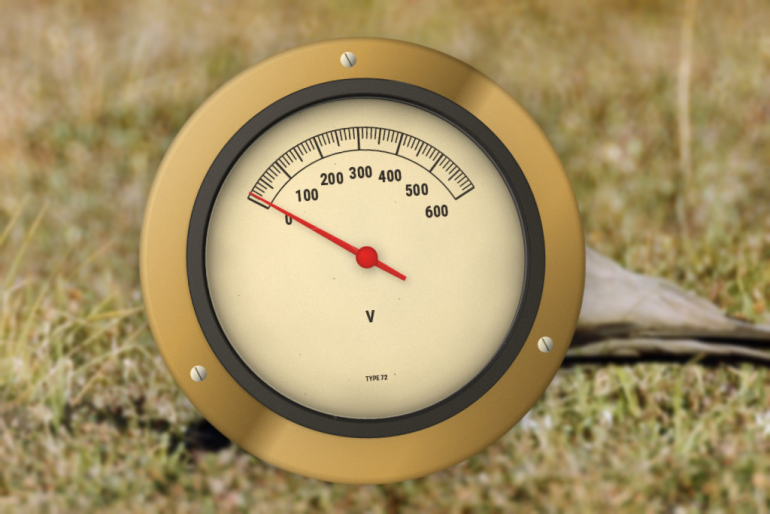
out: 10 V
